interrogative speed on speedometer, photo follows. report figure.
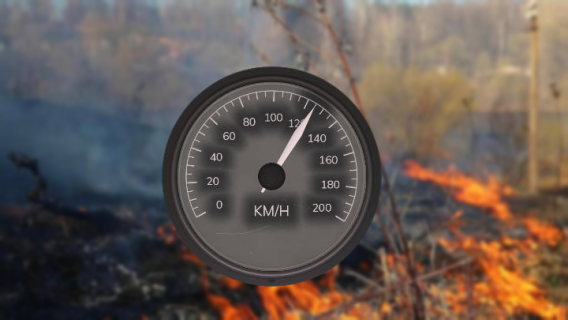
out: 125 km/h
